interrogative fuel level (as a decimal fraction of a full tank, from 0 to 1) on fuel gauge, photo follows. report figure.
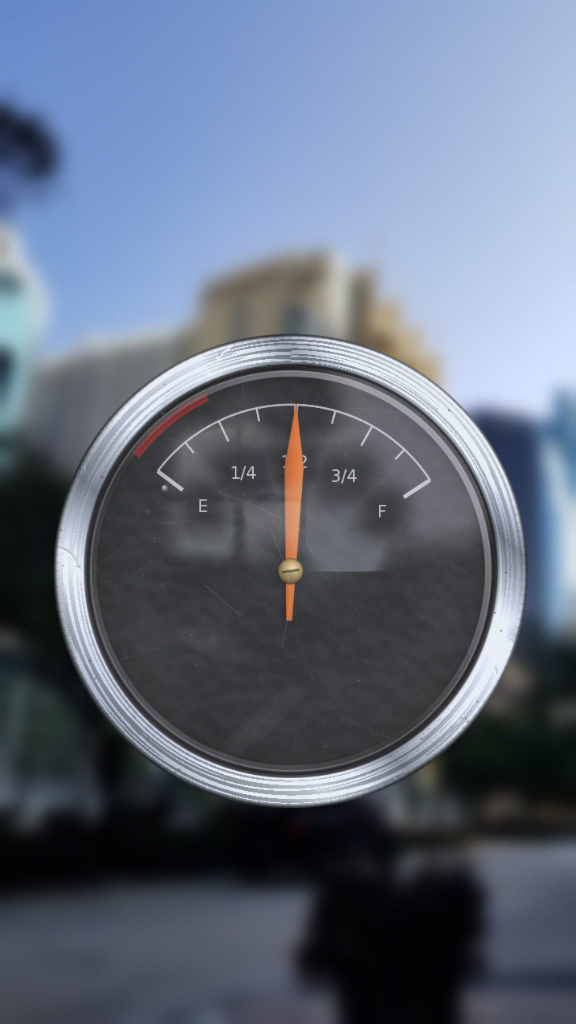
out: 0.5
